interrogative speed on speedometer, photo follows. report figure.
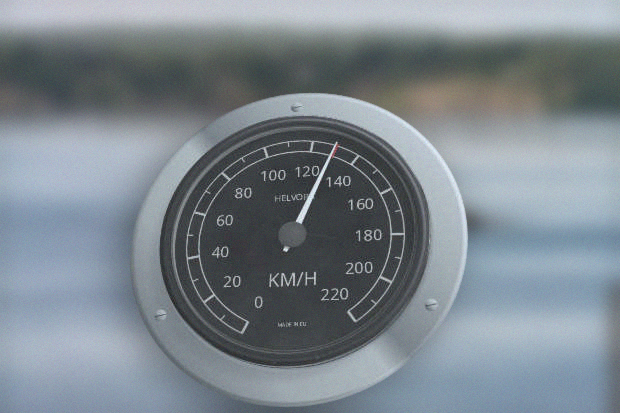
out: 130 km/h
